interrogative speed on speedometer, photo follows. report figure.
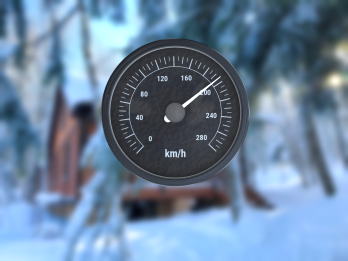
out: 195 km/h
